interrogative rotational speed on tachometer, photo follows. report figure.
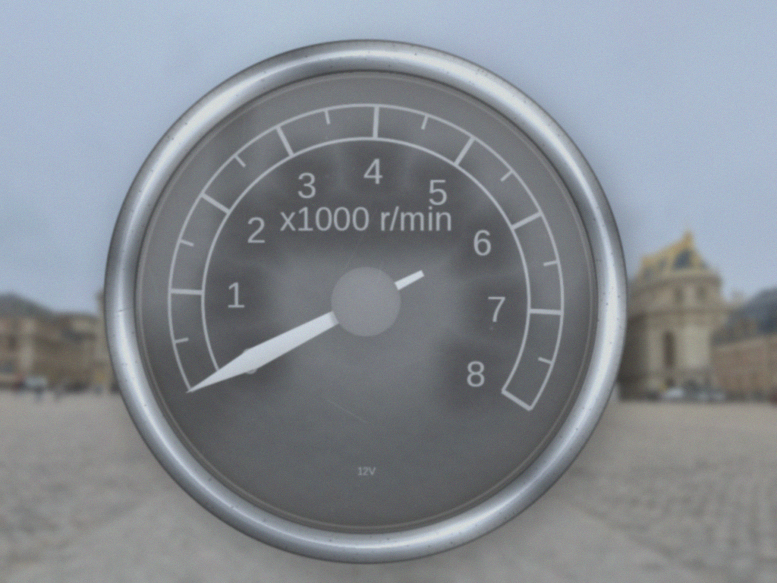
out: 0 rpm
